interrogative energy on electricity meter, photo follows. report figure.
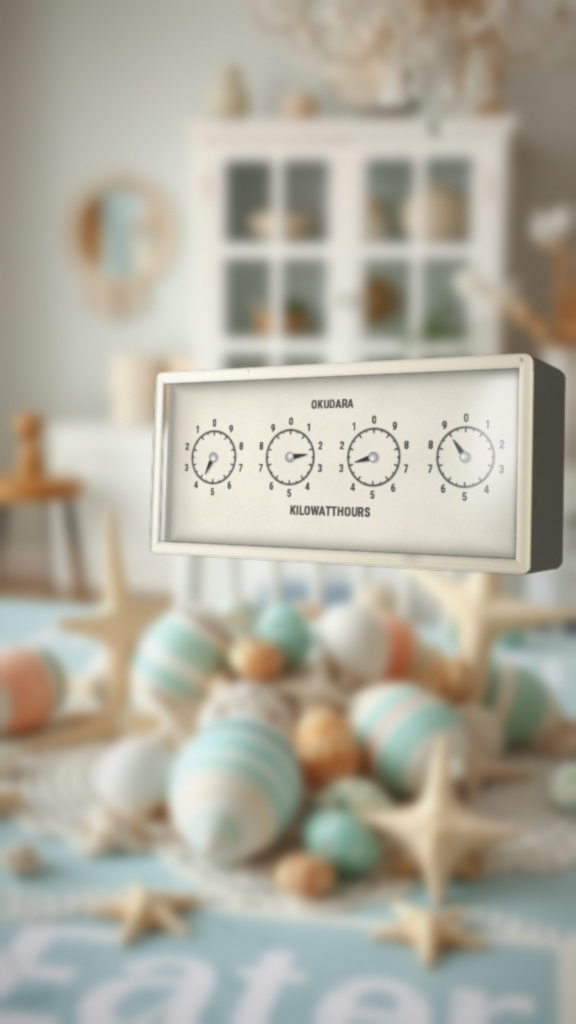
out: 4229 kWh
